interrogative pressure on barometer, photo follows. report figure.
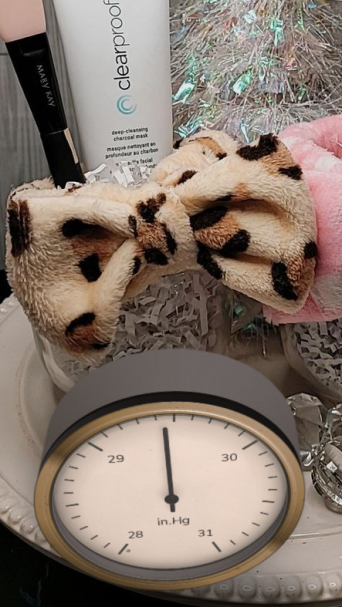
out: 29.45 inHg
